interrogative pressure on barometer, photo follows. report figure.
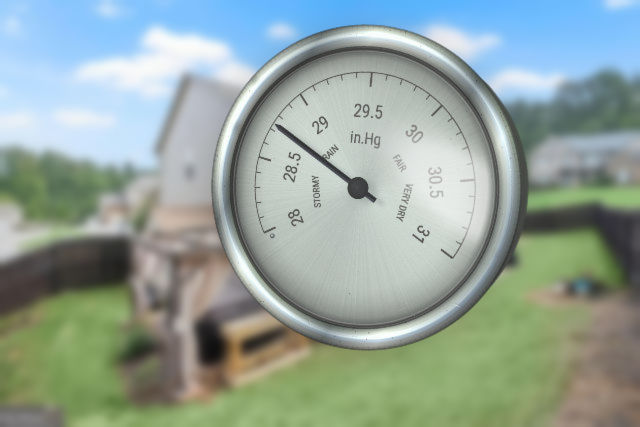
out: 28.75 inHg
